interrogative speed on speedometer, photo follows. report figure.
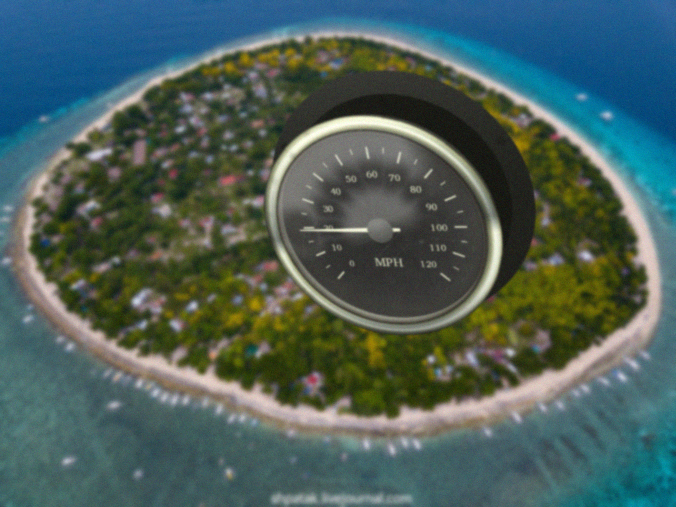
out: 20 mph
